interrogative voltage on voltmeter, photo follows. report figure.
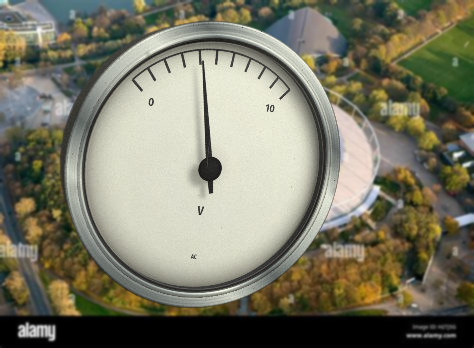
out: 4 V
